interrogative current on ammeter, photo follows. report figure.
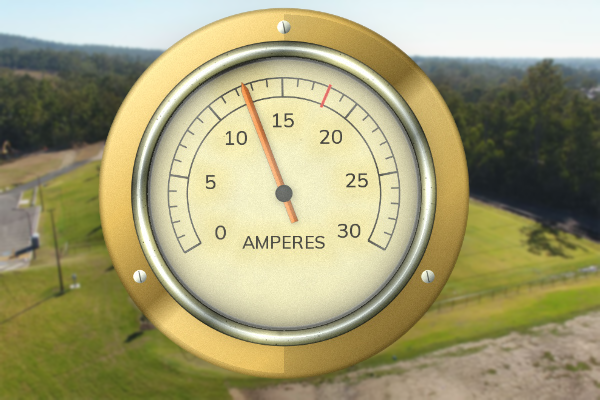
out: 12.5 A
